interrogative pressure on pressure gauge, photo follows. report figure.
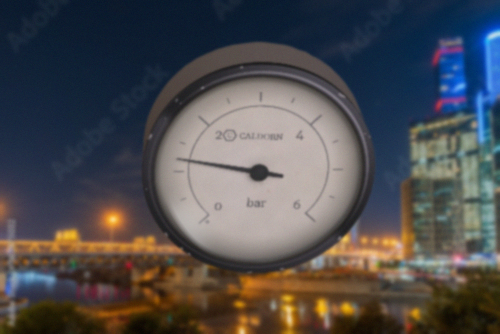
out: 1.25 bar
